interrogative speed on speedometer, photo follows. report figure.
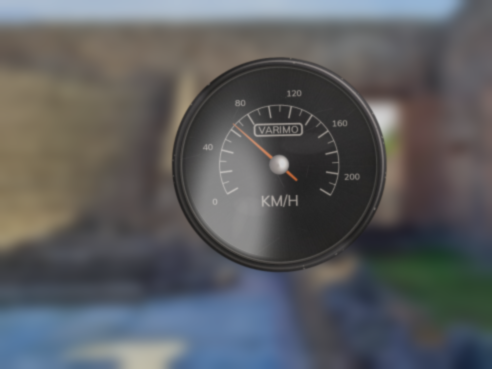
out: 65 km/h
